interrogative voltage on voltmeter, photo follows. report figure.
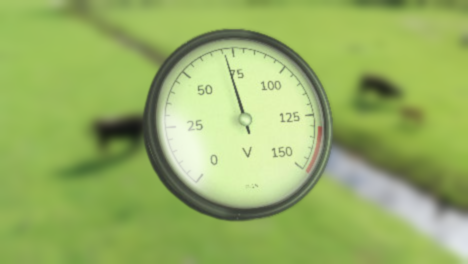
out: 70 V
